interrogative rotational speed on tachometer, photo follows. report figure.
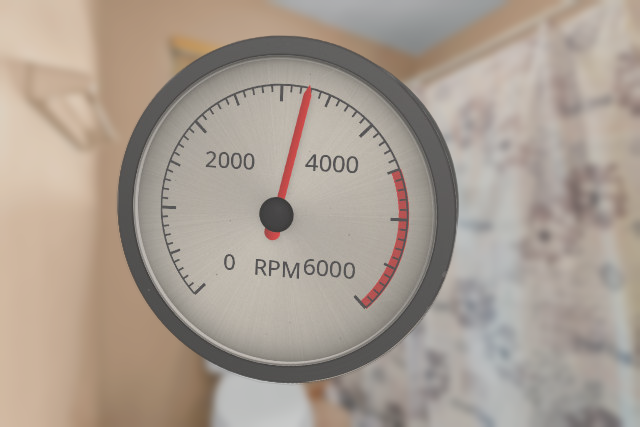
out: 3300 rpm
